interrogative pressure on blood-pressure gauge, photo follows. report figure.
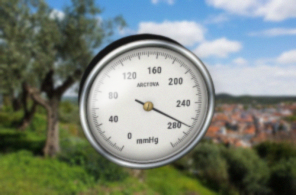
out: 270 mmHg
